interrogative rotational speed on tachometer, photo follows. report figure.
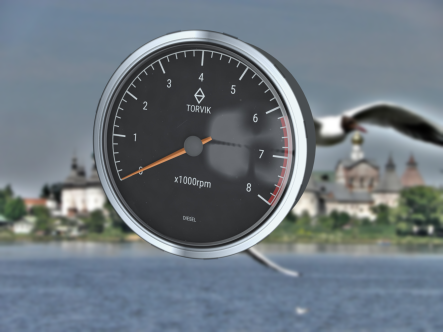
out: 0 rpm
